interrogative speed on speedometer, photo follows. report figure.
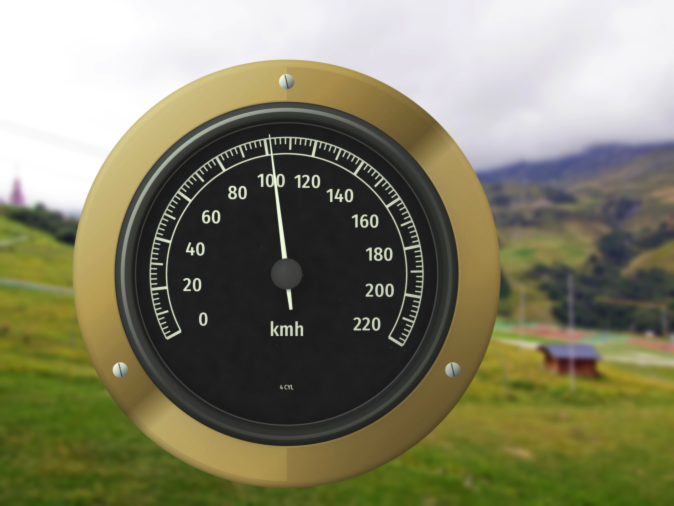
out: 102 km/h
